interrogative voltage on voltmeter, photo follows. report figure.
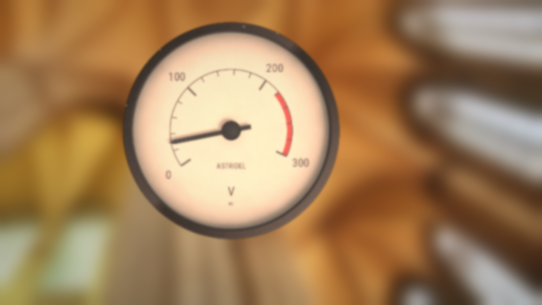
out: 30 V
